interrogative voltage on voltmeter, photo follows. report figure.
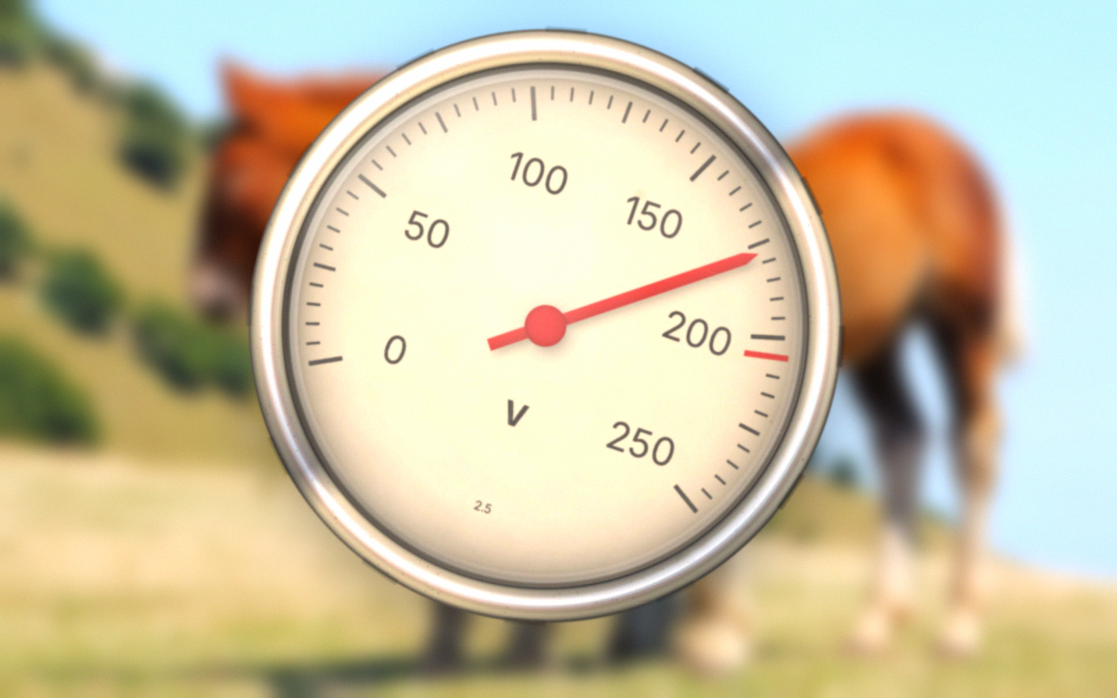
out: 177.5 V
